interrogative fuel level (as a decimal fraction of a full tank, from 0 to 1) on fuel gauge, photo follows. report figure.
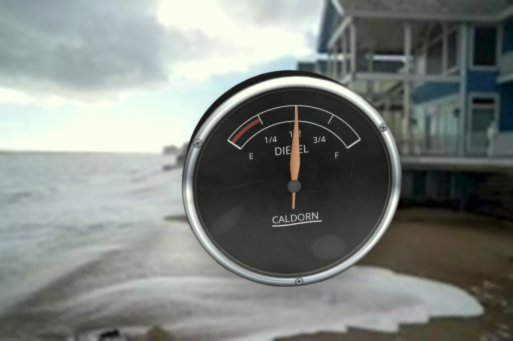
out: 0.5
